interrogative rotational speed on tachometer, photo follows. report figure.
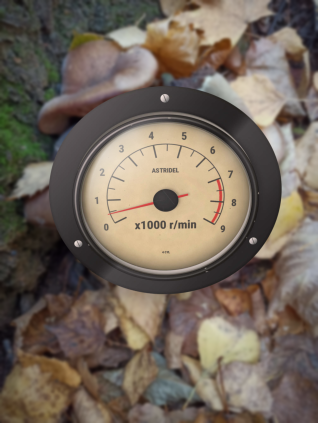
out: 500 rpm
